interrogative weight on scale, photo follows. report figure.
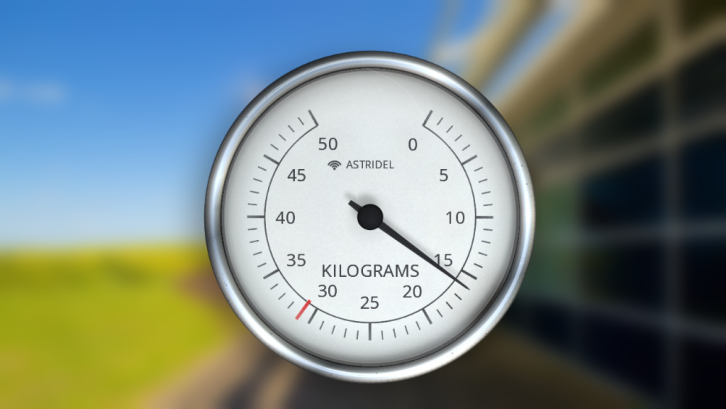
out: 16 kg
